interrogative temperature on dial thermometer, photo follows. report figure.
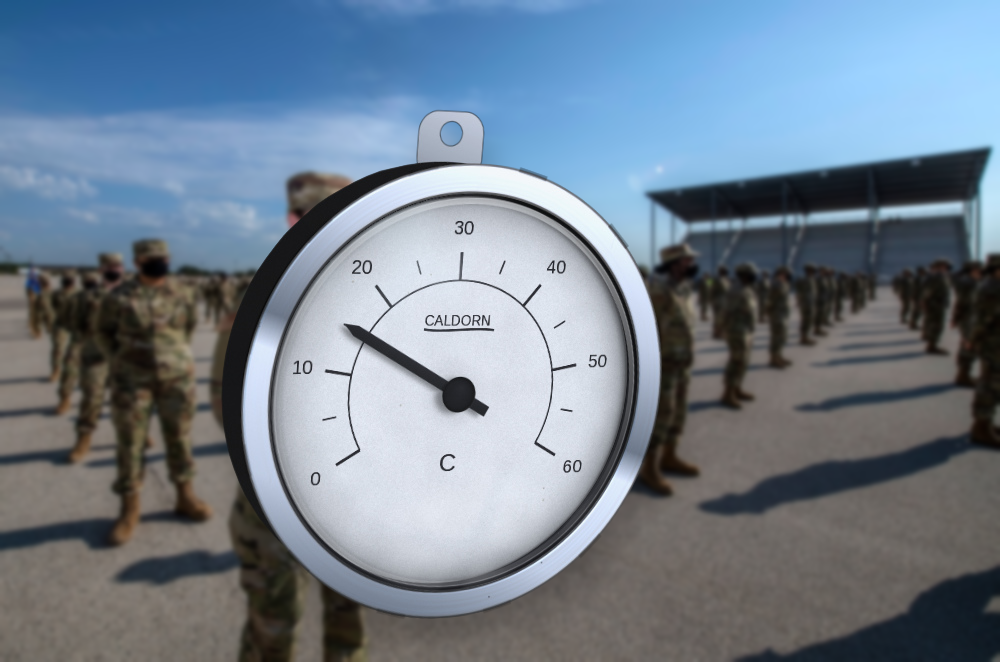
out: 15 °C
